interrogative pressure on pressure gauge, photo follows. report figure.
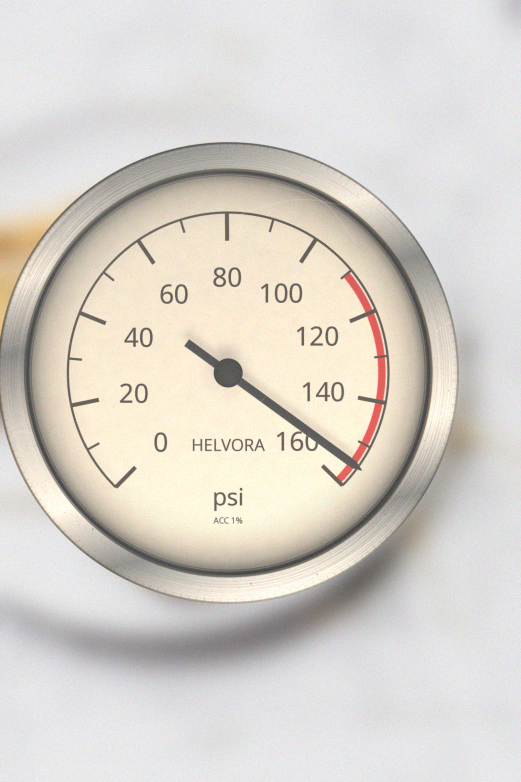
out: 155 psi
